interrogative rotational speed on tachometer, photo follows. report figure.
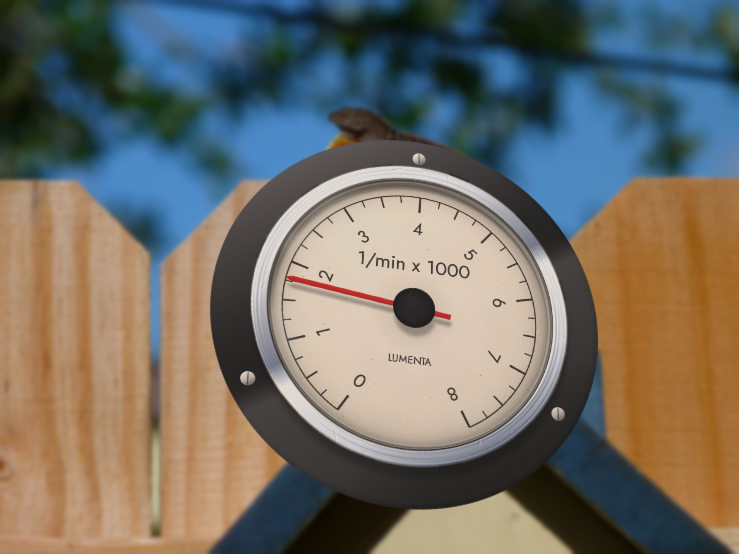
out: 1750 rpm
